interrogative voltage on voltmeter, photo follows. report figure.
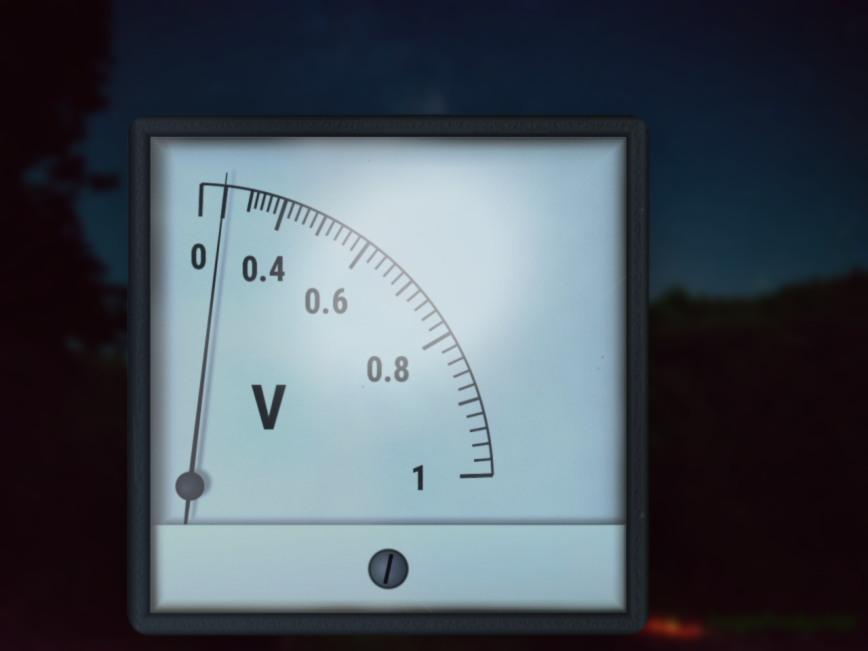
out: 0.2 V
